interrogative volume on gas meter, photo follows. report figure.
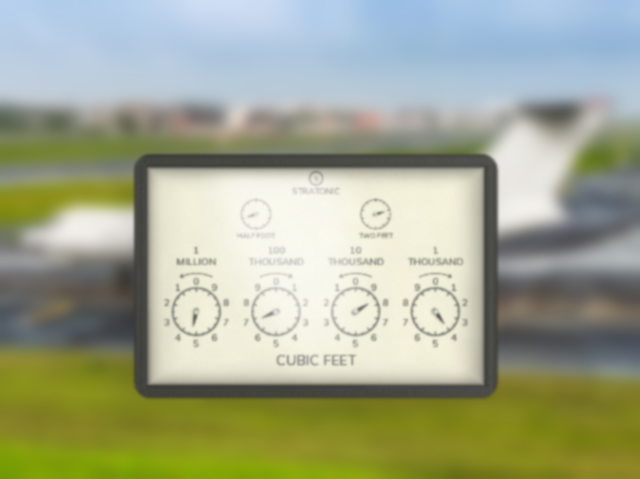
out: 468400 ft³
